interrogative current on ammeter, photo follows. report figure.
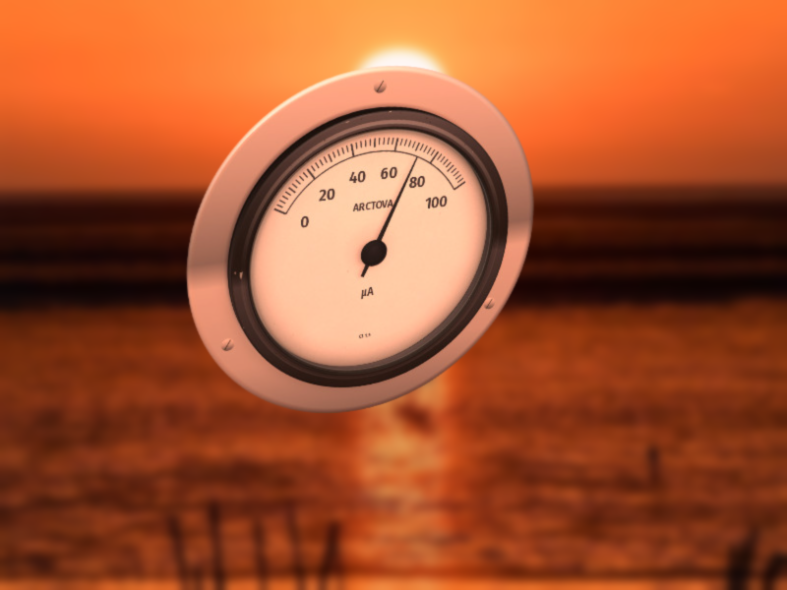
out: 70 µA
